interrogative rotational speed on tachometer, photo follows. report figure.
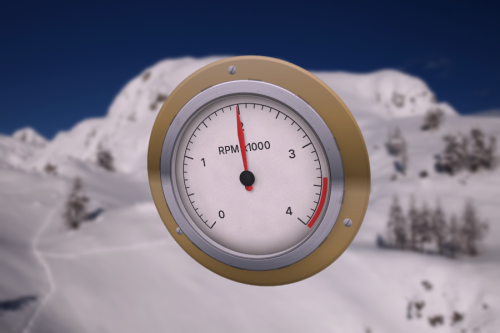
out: 2000 rpm
